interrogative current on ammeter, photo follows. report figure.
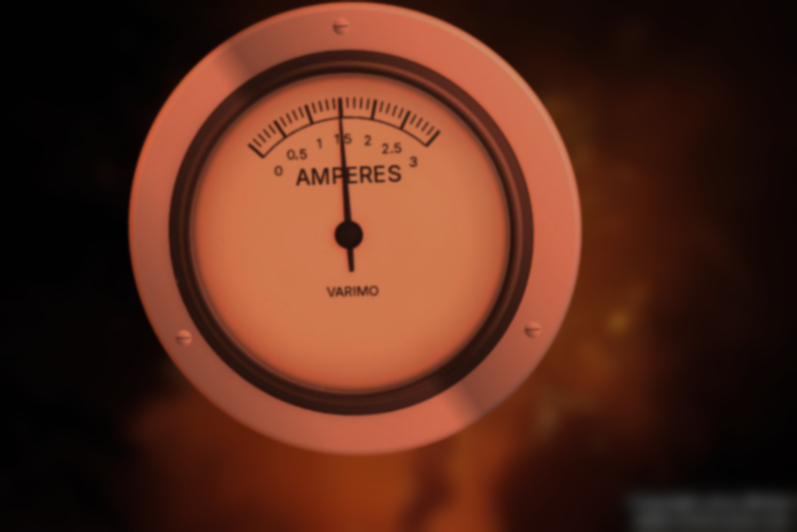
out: 1.5 A
